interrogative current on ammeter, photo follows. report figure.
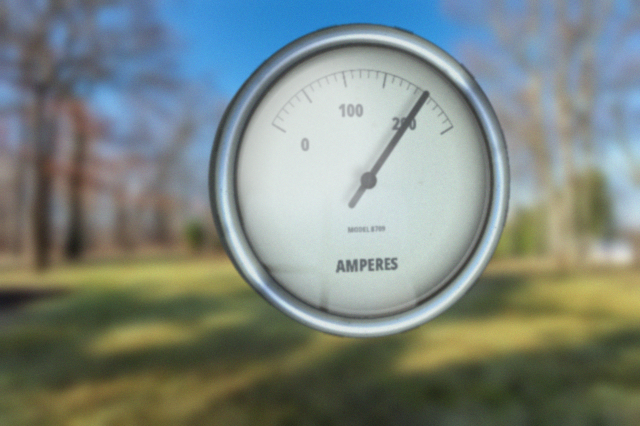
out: 200 A
